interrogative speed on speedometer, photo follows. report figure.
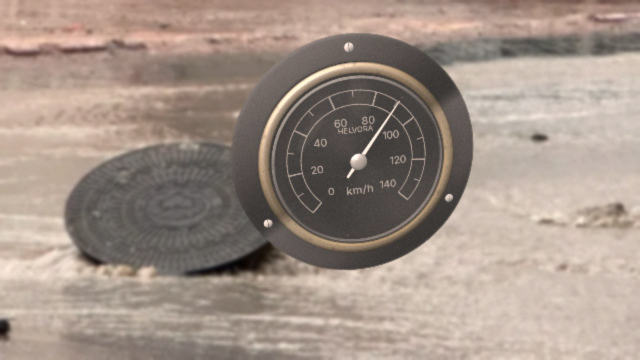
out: 90 km/h
